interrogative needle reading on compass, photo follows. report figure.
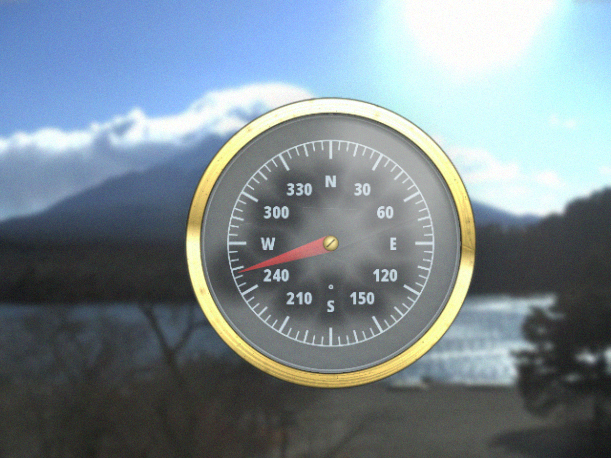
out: 252.5 °
